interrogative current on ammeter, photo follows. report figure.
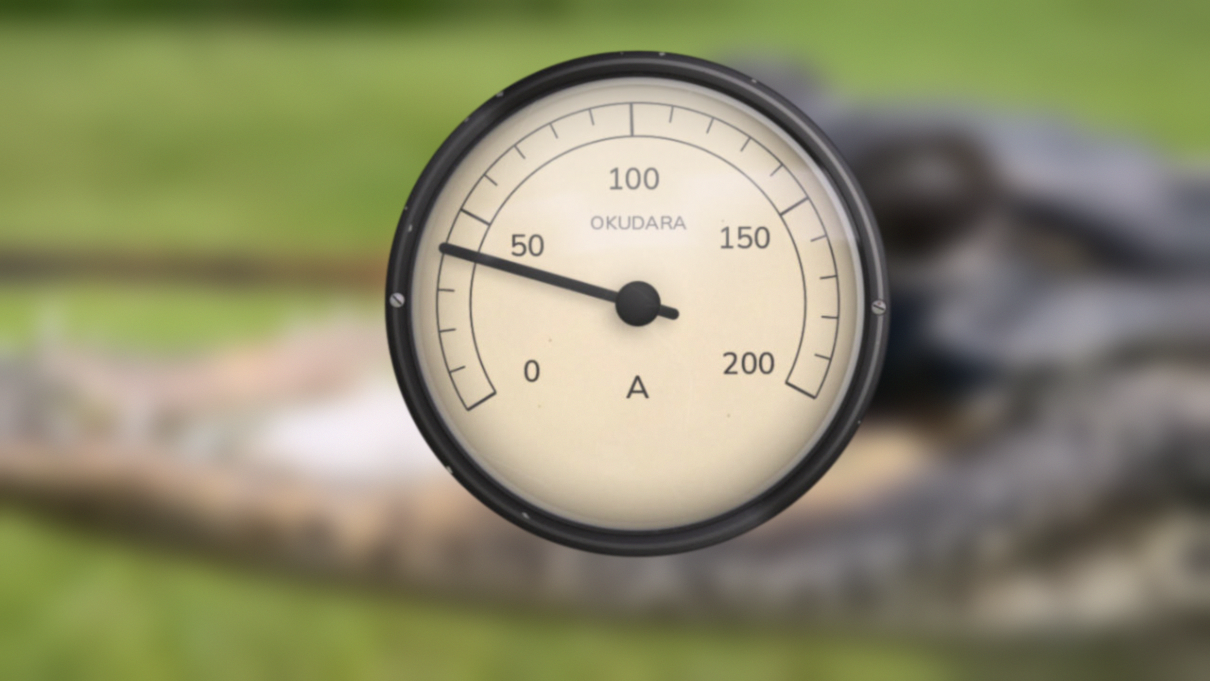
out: 40 A
